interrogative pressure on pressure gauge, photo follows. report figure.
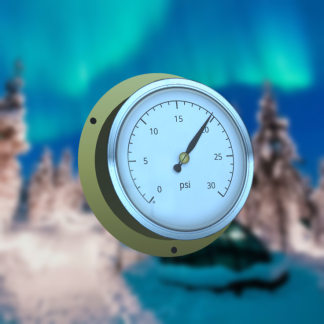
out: 19.5 psi
